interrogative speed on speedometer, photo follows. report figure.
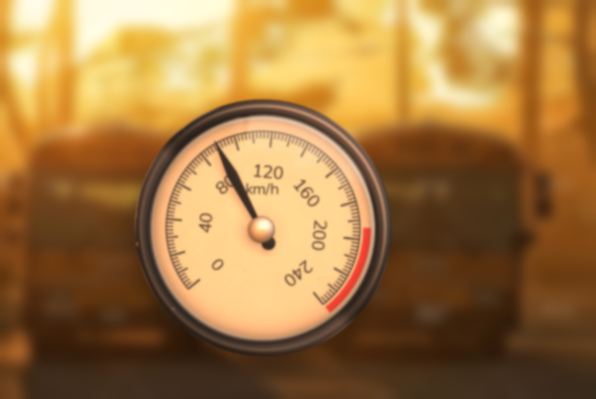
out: 90 km/h
